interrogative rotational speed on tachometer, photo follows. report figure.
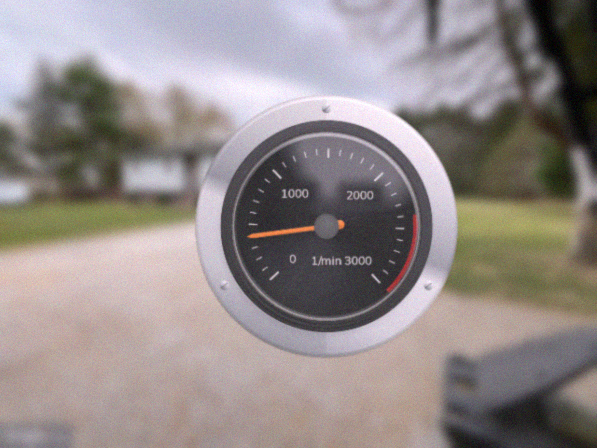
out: 400 rpm
